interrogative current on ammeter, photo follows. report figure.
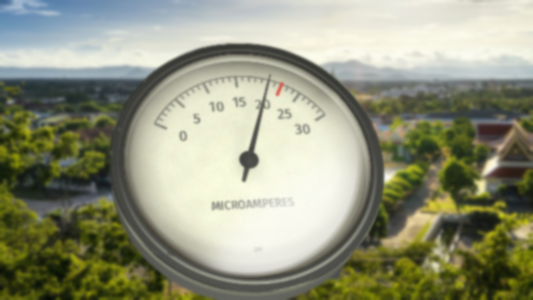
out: 20 µA
